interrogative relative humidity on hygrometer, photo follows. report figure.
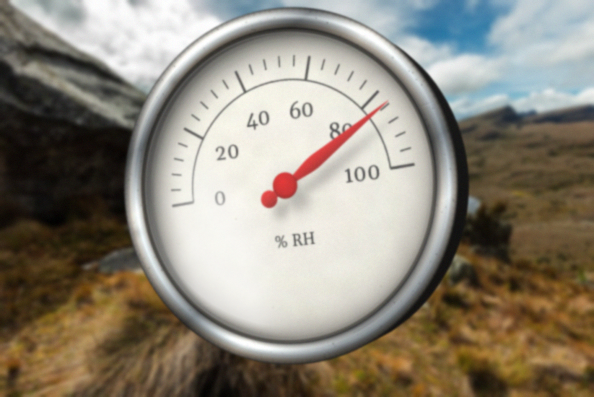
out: 84 %
